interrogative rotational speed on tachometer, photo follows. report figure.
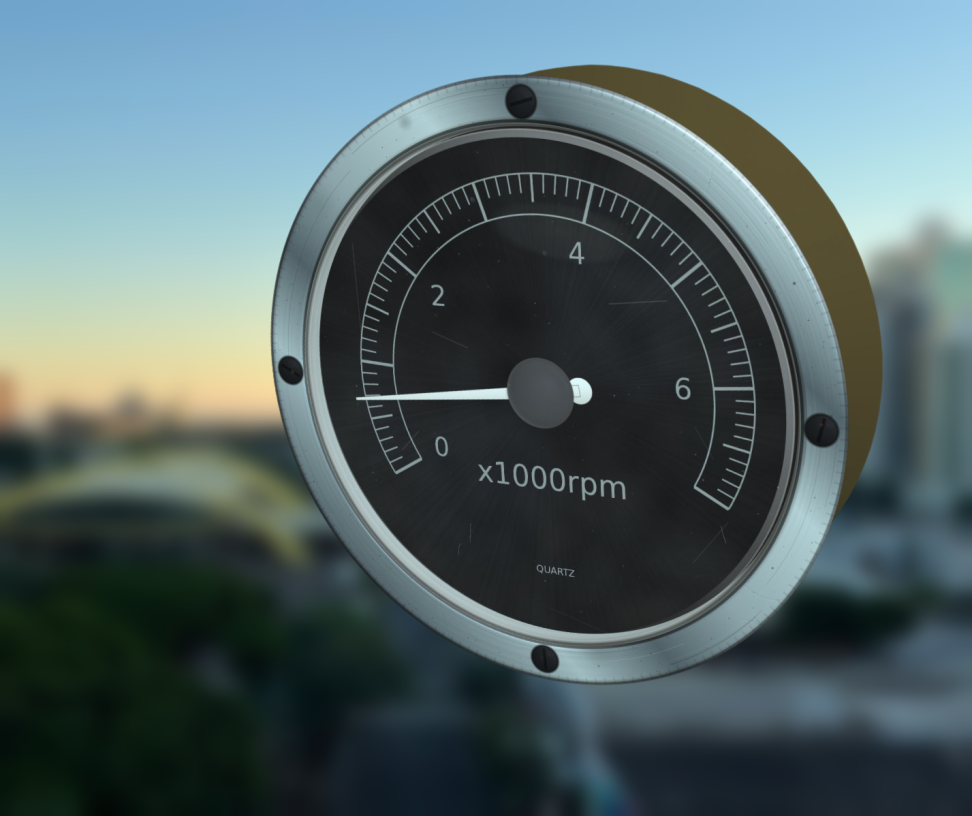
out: 700 rpm
